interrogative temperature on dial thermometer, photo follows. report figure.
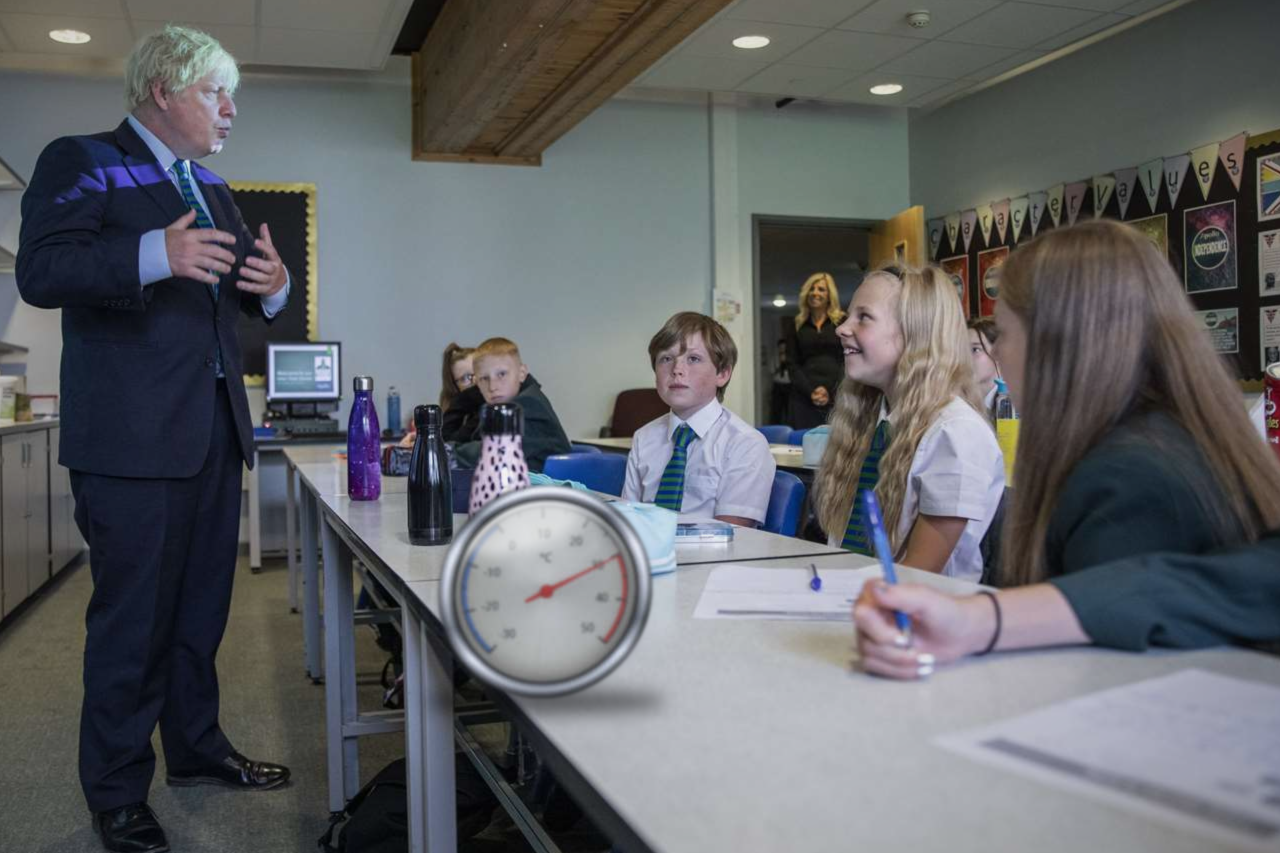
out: 30 °C
